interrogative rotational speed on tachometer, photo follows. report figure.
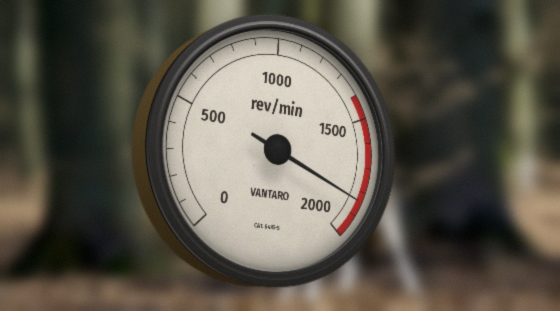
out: 1850 rpm
